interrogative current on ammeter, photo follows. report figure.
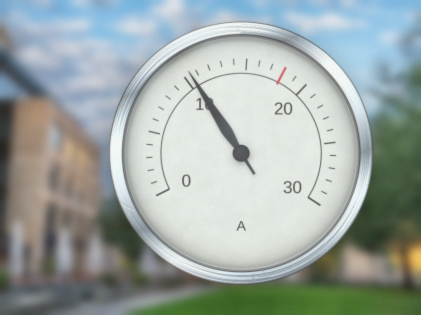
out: 10.5 A
